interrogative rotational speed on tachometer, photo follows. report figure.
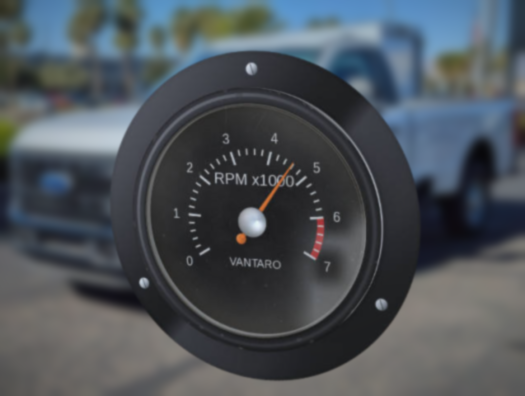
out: 4600 rpm
